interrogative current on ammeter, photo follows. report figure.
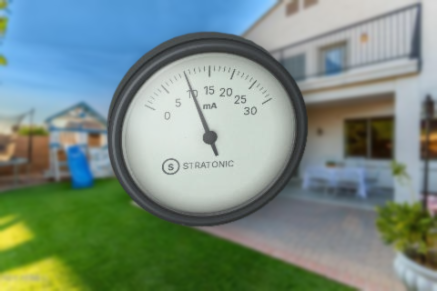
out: 10 mA
